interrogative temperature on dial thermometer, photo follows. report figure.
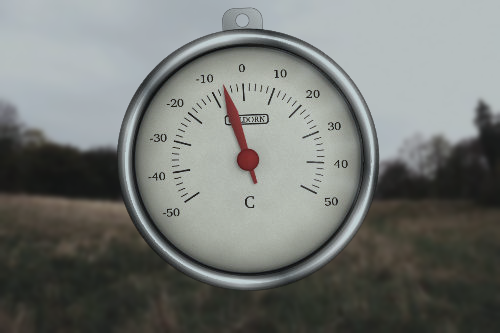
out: -6 °C
